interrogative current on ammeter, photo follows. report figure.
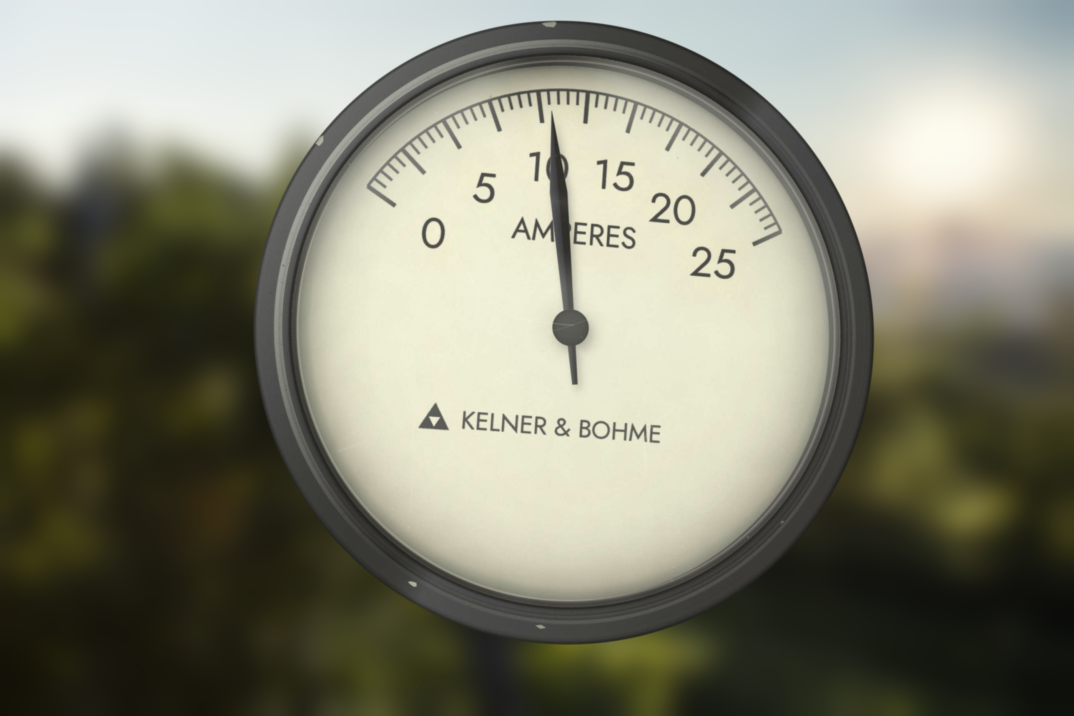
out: 10.5 A
